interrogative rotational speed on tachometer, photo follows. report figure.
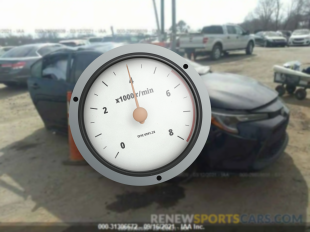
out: 4000 rpm
